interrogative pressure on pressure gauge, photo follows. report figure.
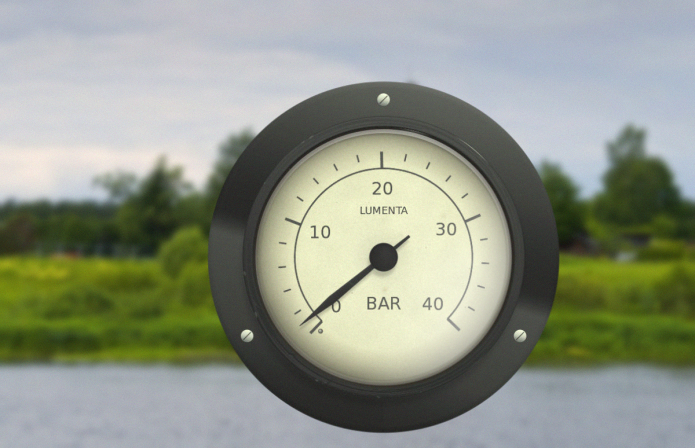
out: 1 bar
